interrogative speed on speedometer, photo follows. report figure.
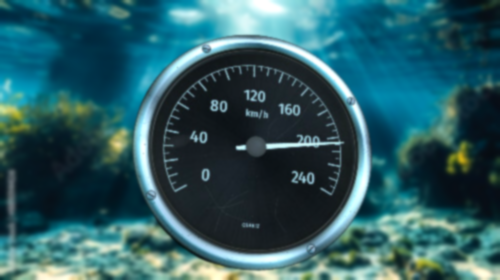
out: 205 km/h
